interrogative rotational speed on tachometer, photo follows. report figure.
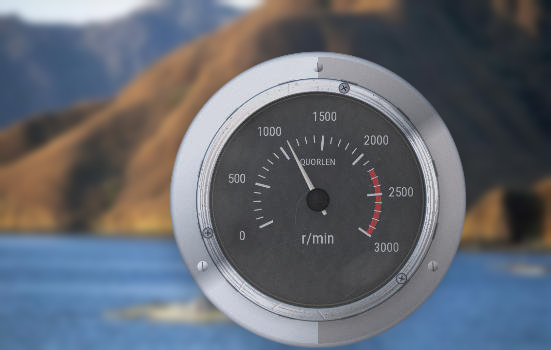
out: 1100 rpm
